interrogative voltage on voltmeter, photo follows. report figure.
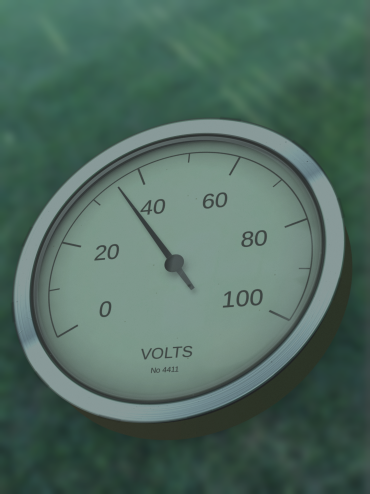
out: 35 V
